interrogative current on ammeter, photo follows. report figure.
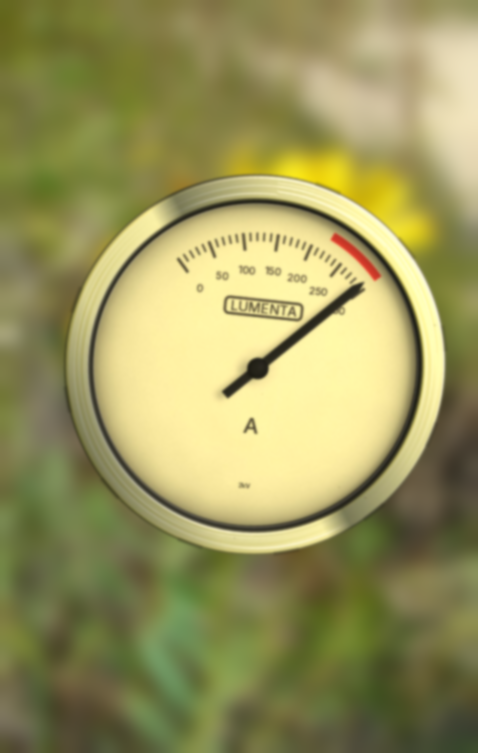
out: 290 A
